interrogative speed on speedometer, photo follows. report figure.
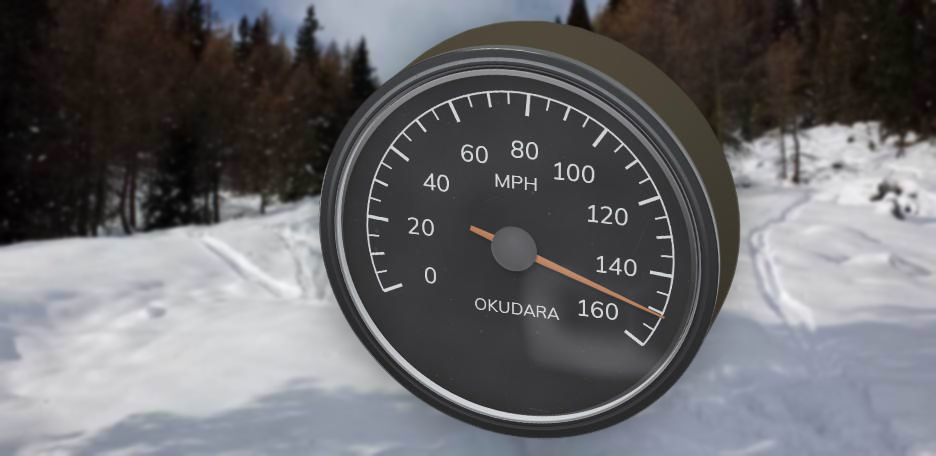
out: 150 mph
